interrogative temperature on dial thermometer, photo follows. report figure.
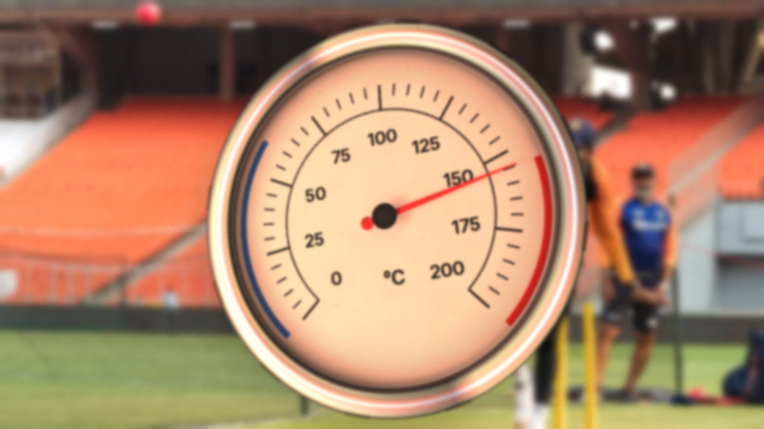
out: 155 °C
